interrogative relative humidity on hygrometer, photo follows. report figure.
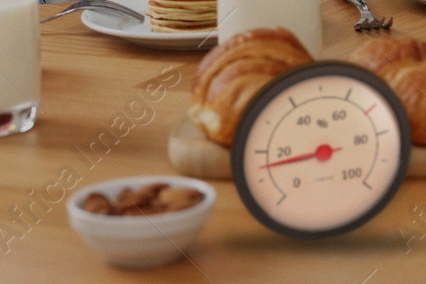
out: 15 %
